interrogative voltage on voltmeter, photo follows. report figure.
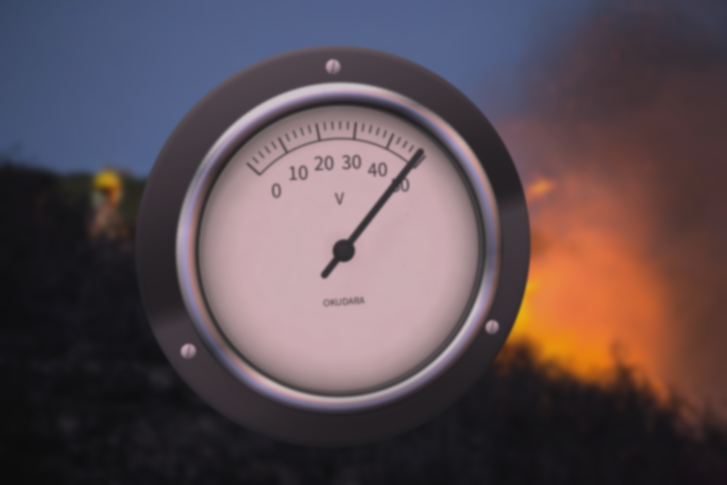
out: 48 V
